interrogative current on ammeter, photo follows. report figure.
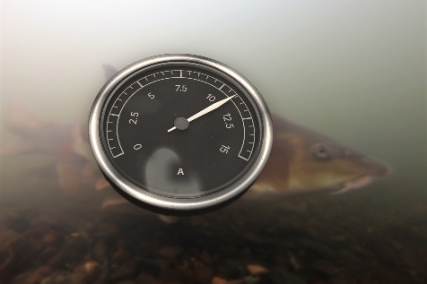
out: 11 A
